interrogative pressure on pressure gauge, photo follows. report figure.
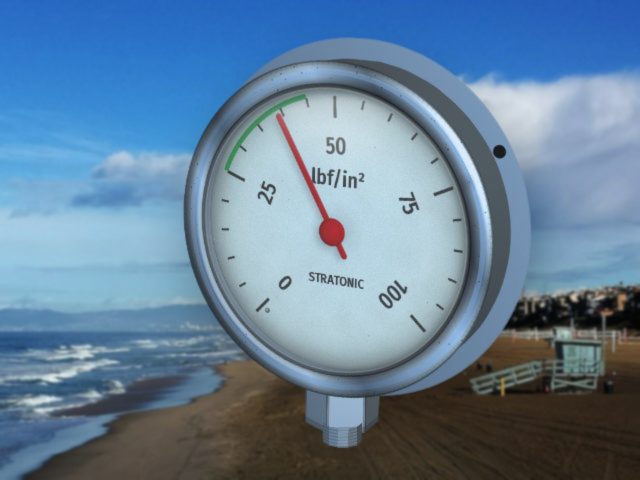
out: 40 psi
